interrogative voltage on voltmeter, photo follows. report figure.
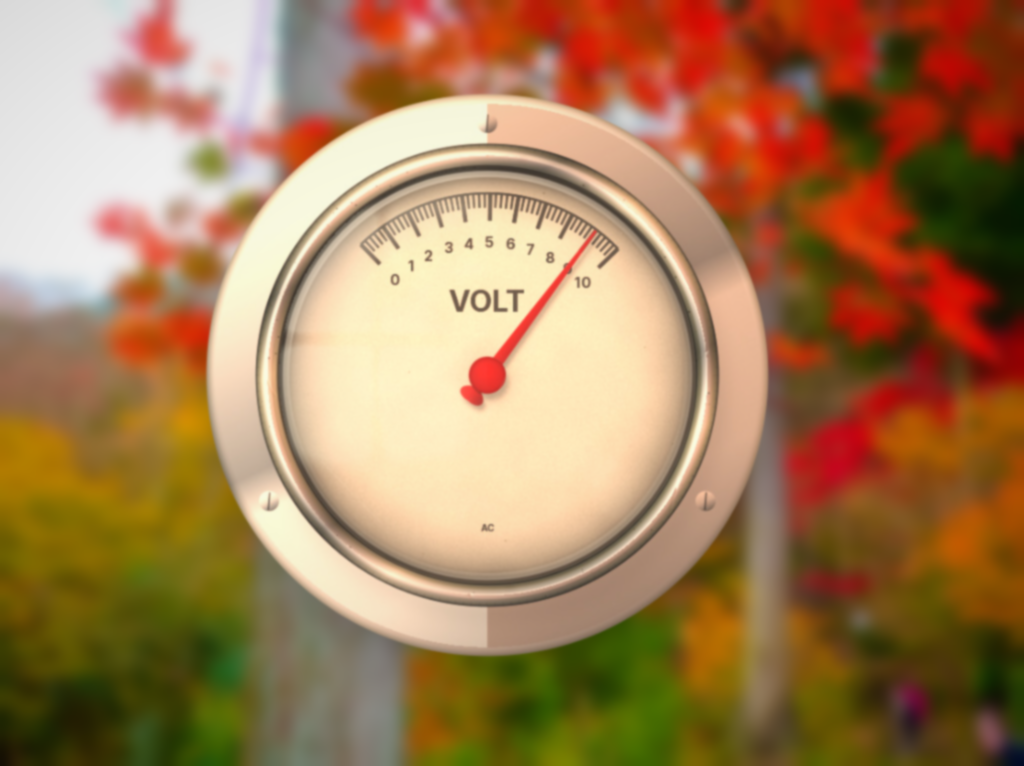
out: 9 V
